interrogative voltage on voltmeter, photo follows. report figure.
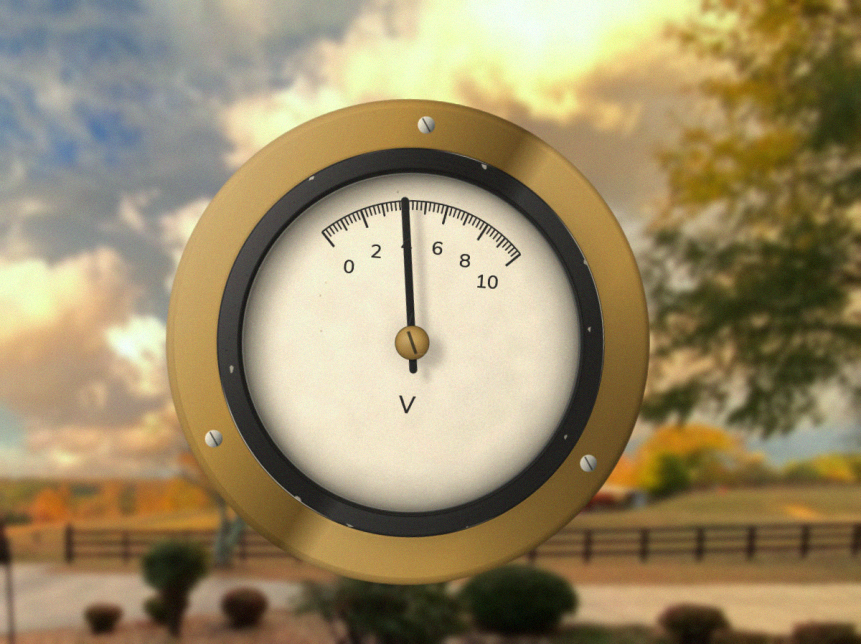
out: 4 V
